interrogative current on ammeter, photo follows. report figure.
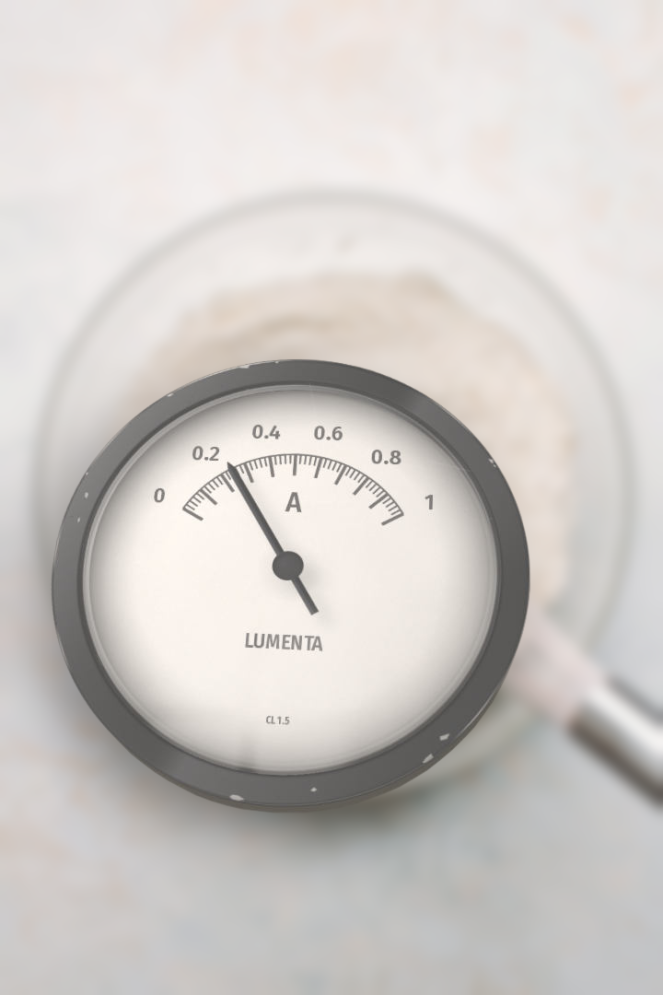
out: 0.24 A
